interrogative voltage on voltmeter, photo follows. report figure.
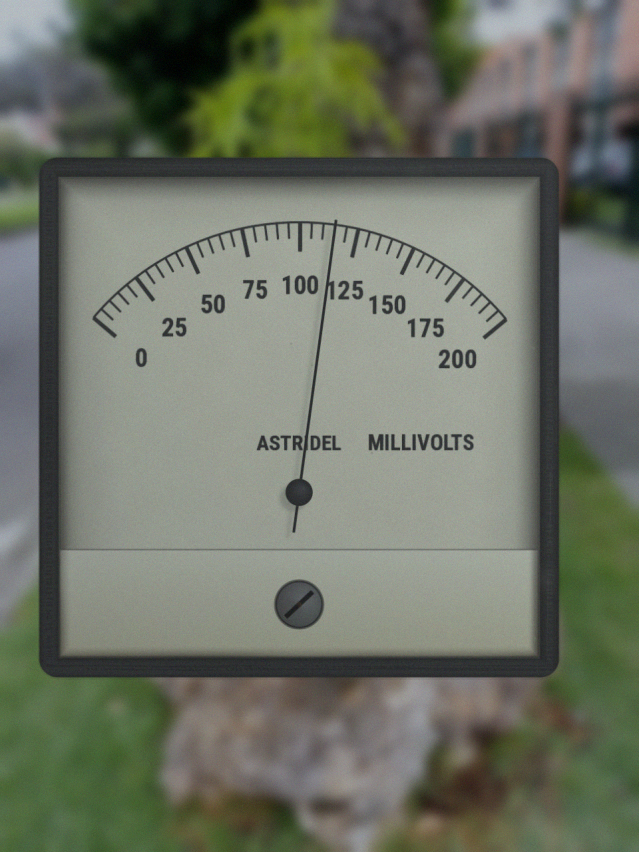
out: 115 mV
